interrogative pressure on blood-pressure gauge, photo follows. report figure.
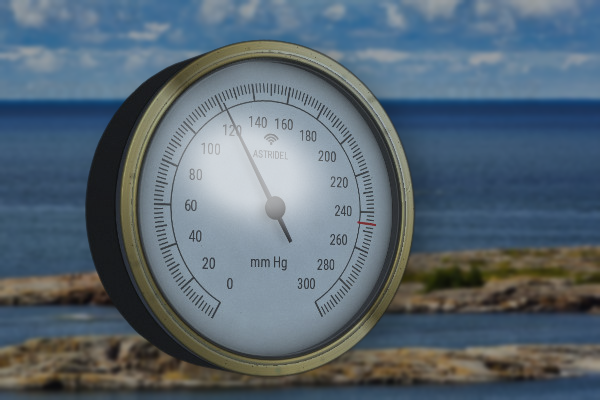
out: 120 mmHg
